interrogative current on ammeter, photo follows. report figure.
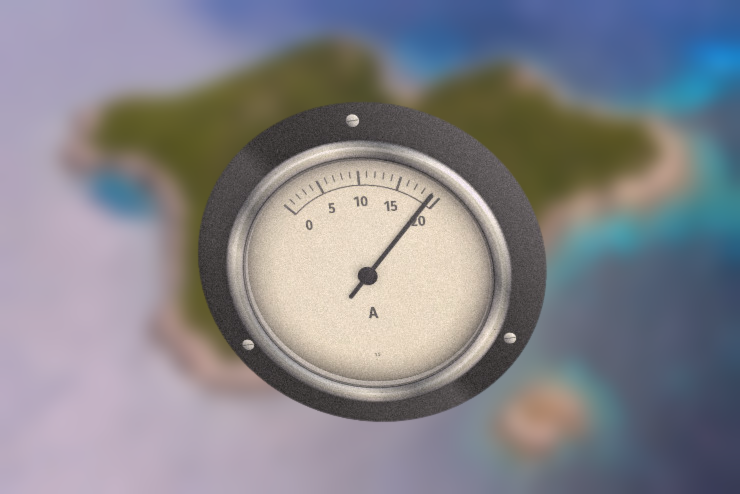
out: 19 A
